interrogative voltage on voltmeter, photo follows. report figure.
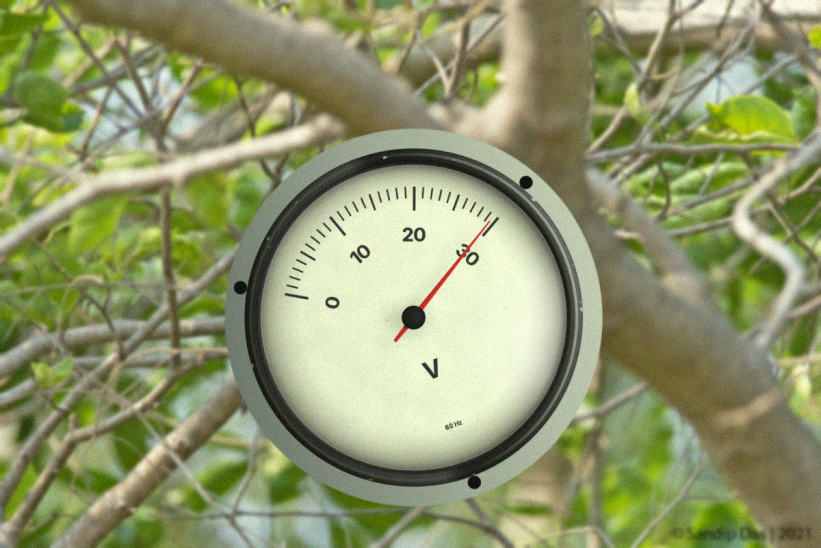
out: 29.5 V
